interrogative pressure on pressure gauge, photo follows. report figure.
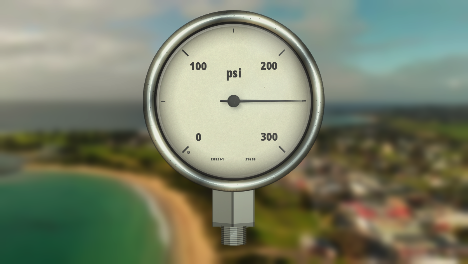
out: 250 psi
